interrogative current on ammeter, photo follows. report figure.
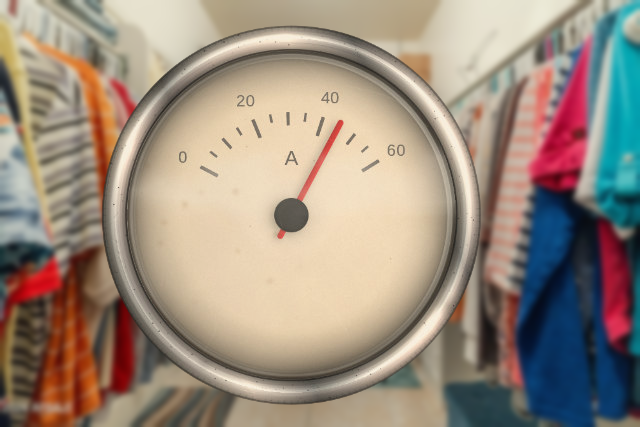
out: 45 A
